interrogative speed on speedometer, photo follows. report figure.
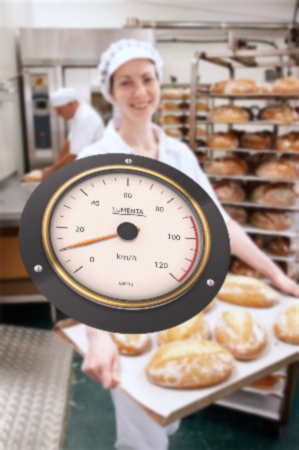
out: 10 km/h
